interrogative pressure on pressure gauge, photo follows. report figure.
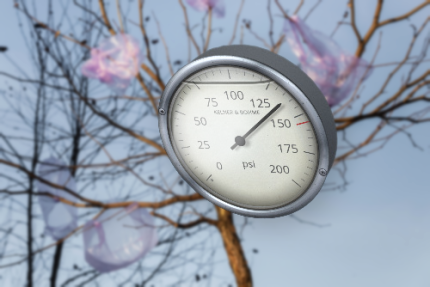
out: 137.5 psi
